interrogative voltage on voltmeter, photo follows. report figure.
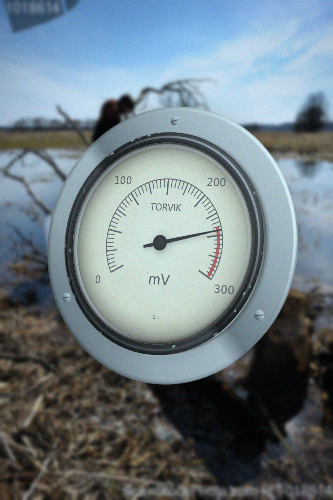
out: 245 mV
